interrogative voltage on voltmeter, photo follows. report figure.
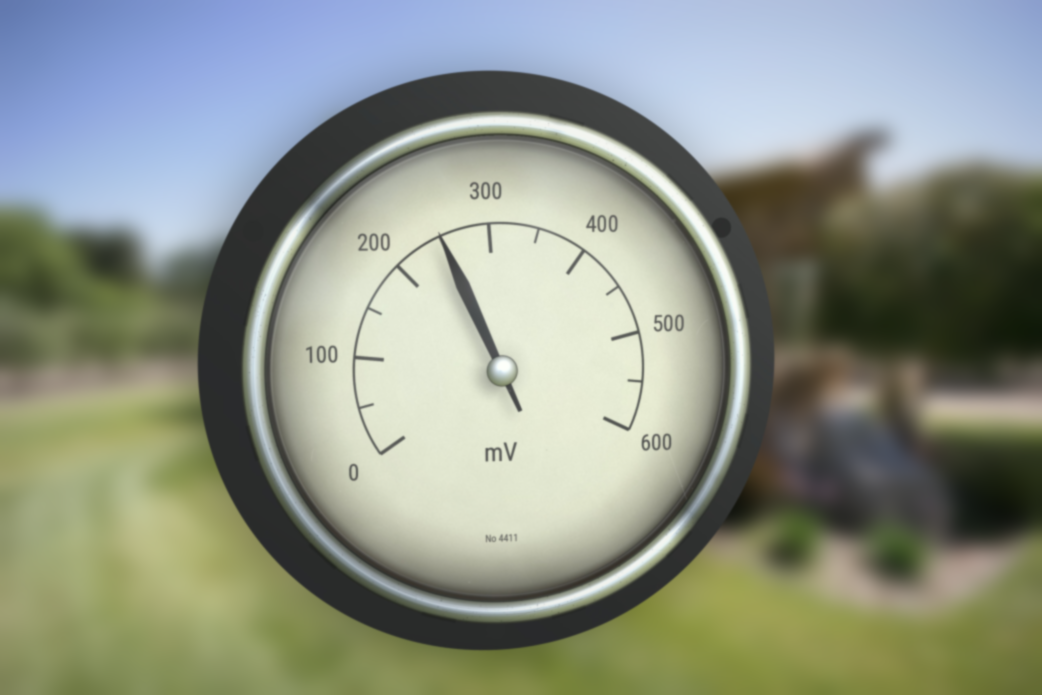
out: 250 mV
